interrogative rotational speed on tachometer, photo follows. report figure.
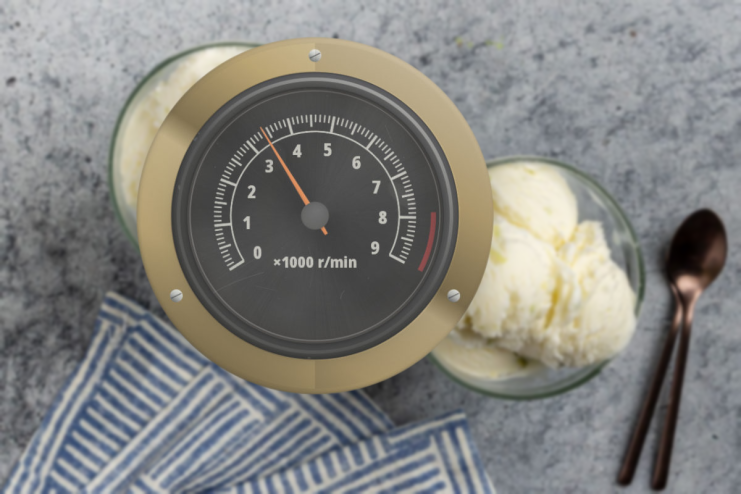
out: 3400 rpm
